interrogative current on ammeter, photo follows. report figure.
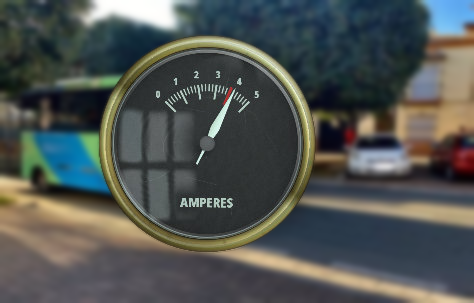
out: 4 A
